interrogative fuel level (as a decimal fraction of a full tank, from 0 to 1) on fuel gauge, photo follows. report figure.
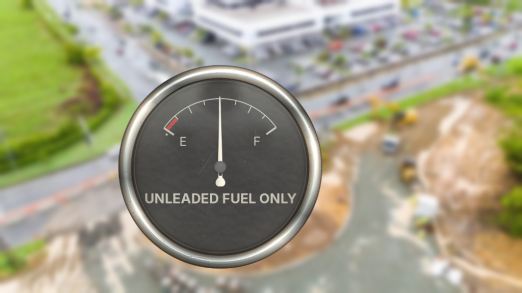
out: 0.5
